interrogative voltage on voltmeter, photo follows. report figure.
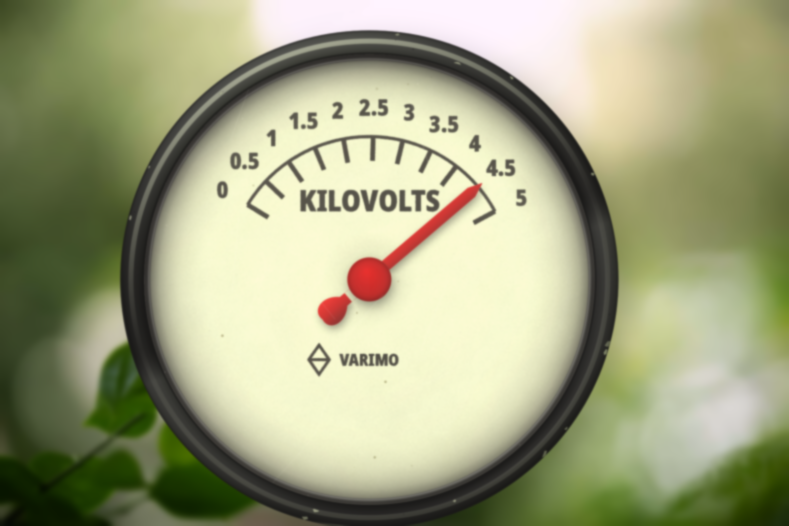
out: 4.5 kV
